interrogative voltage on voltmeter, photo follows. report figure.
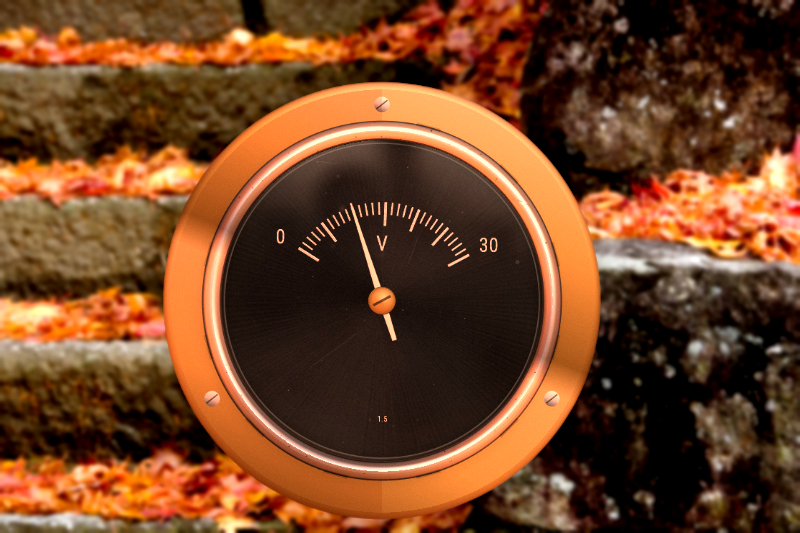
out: 10 V
